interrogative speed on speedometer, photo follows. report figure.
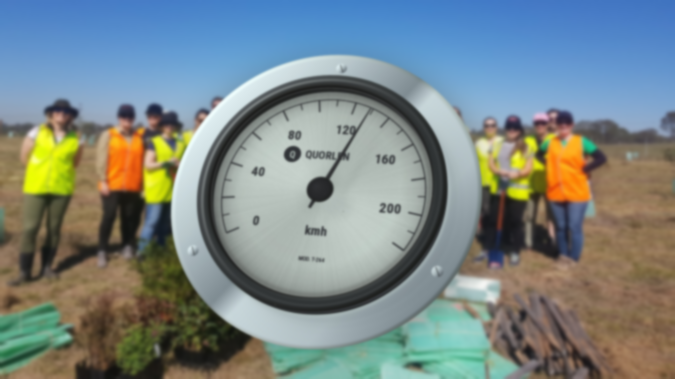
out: 130 km/h
